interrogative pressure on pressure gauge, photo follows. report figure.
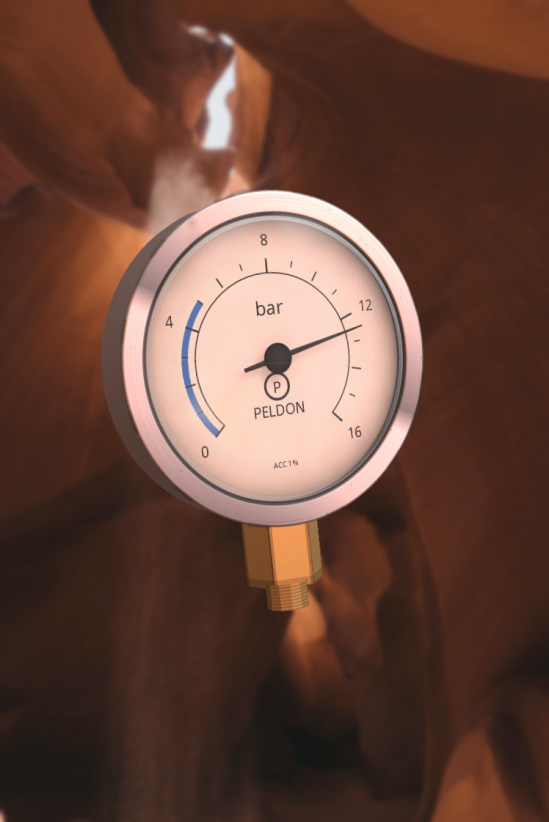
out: 12.5 bar
